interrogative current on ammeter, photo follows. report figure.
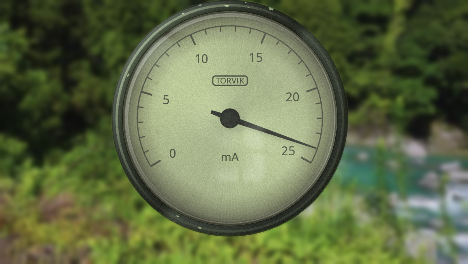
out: 24 mA
